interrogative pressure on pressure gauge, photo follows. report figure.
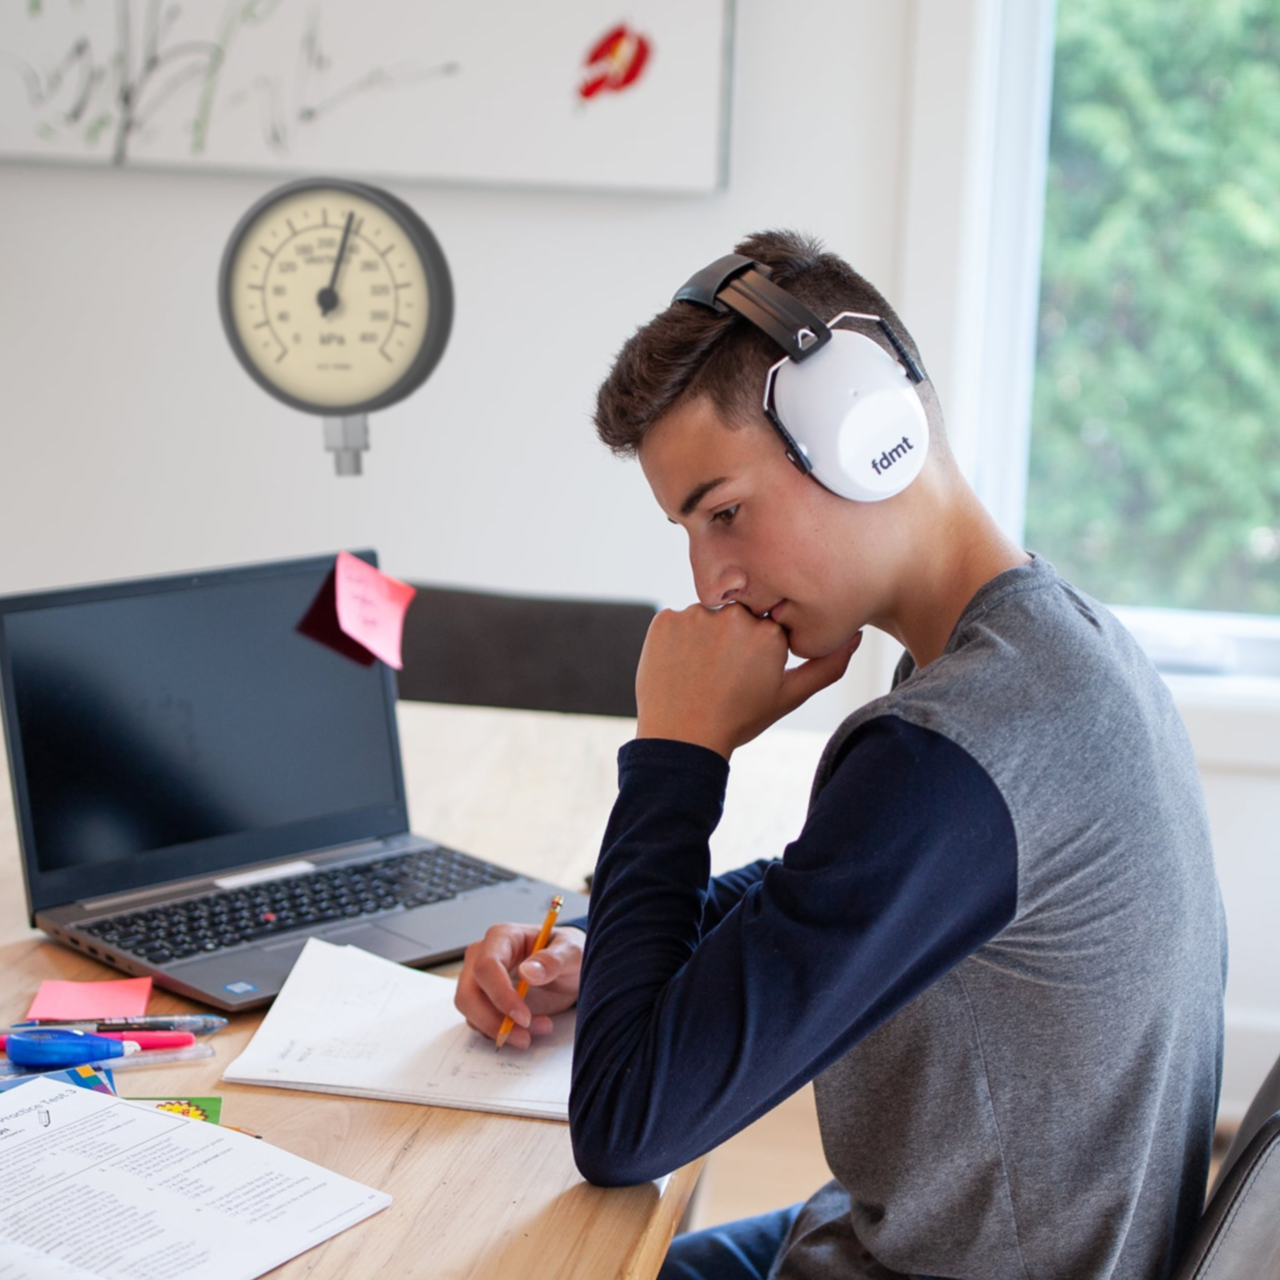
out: 230 kPa
